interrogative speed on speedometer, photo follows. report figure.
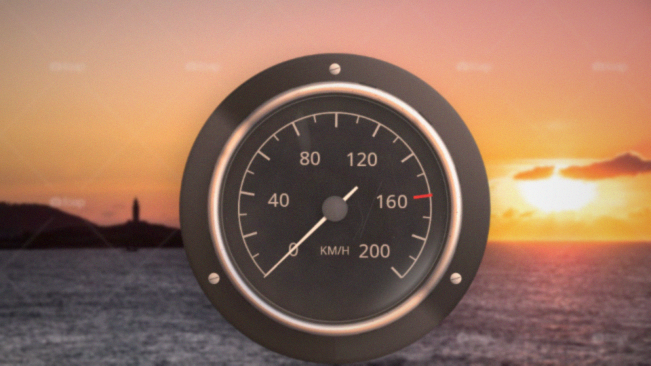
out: 0 km/h
